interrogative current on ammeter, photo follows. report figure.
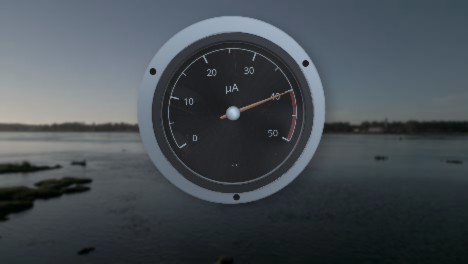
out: 40 µA
